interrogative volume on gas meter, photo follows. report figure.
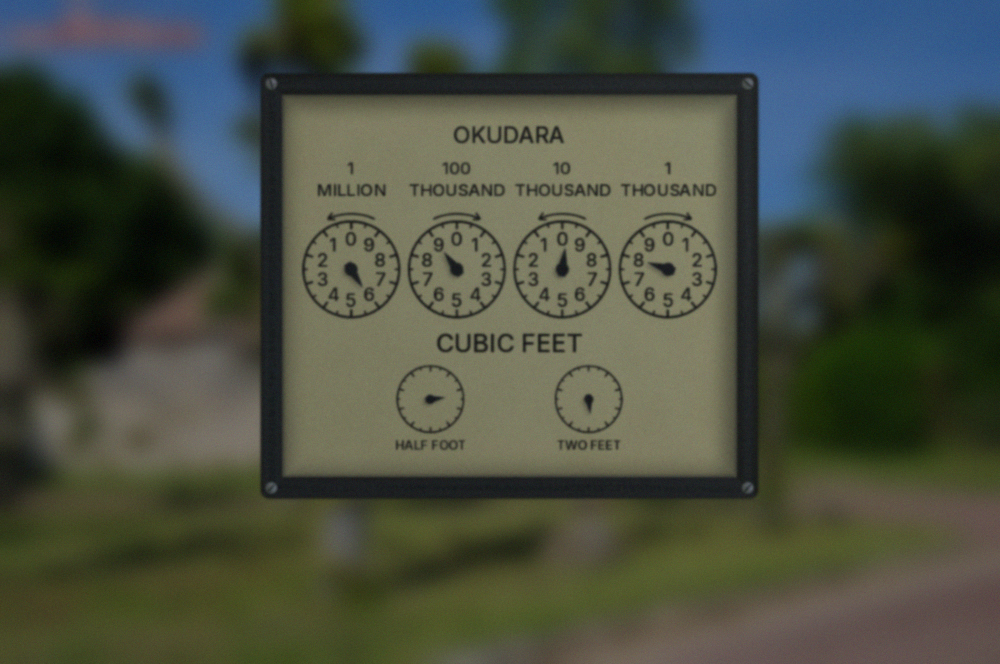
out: 589800 ft³
